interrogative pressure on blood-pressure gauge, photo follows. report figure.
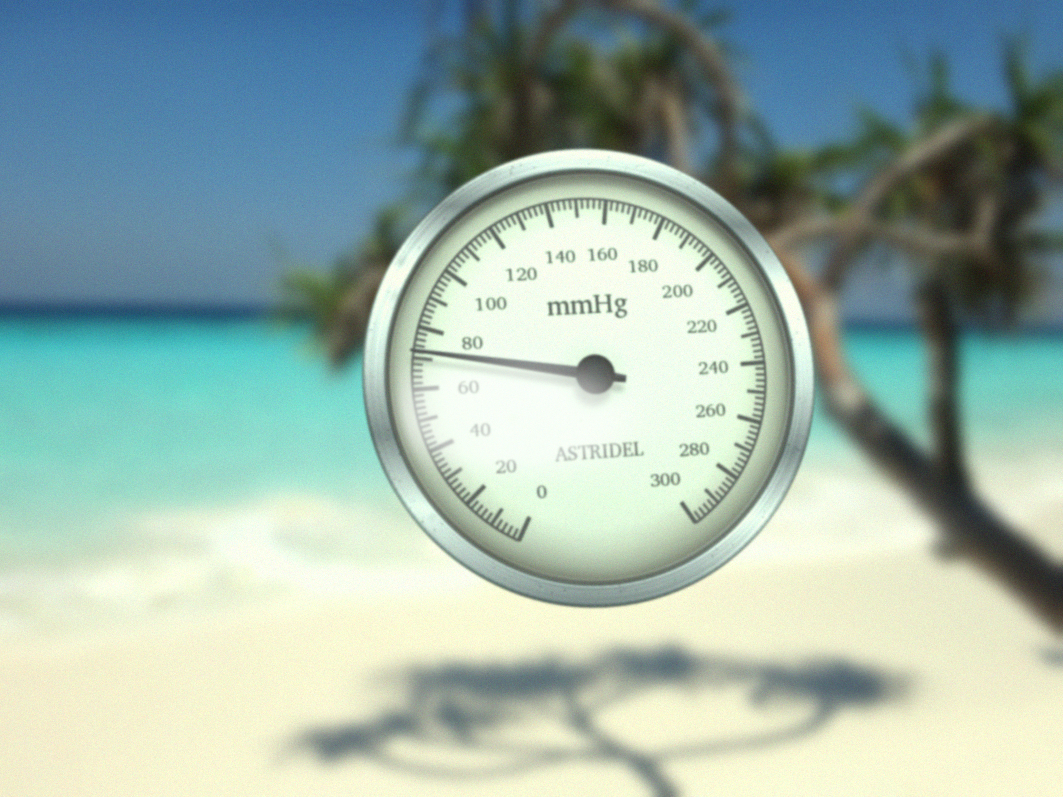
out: 72 mmHg
